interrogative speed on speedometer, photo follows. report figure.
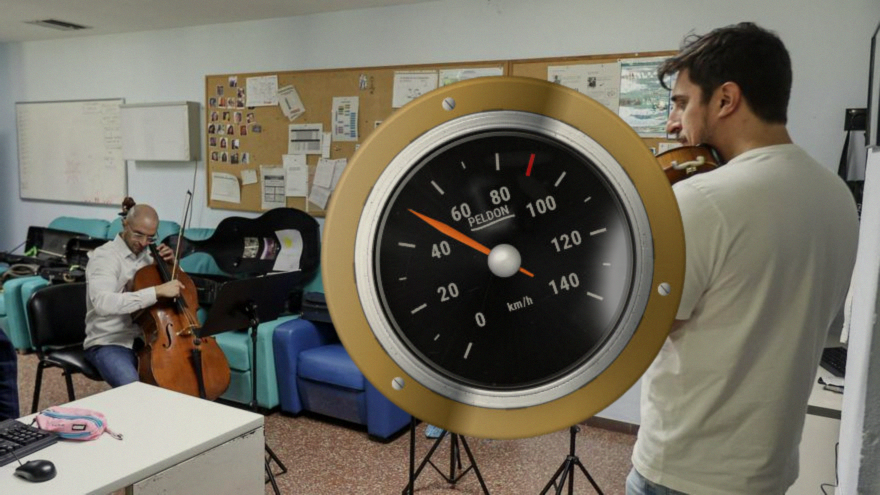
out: 50 km/h
